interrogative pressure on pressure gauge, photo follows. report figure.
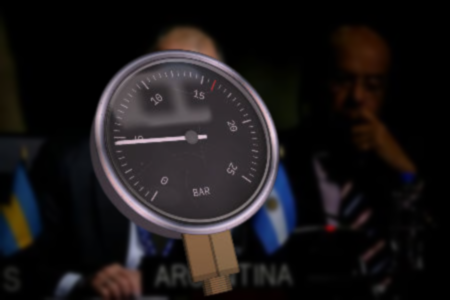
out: 4.5 bar
